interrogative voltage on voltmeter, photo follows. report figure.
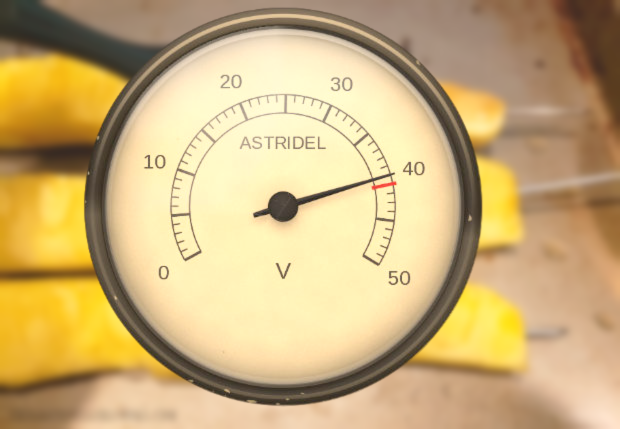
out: 40 V
